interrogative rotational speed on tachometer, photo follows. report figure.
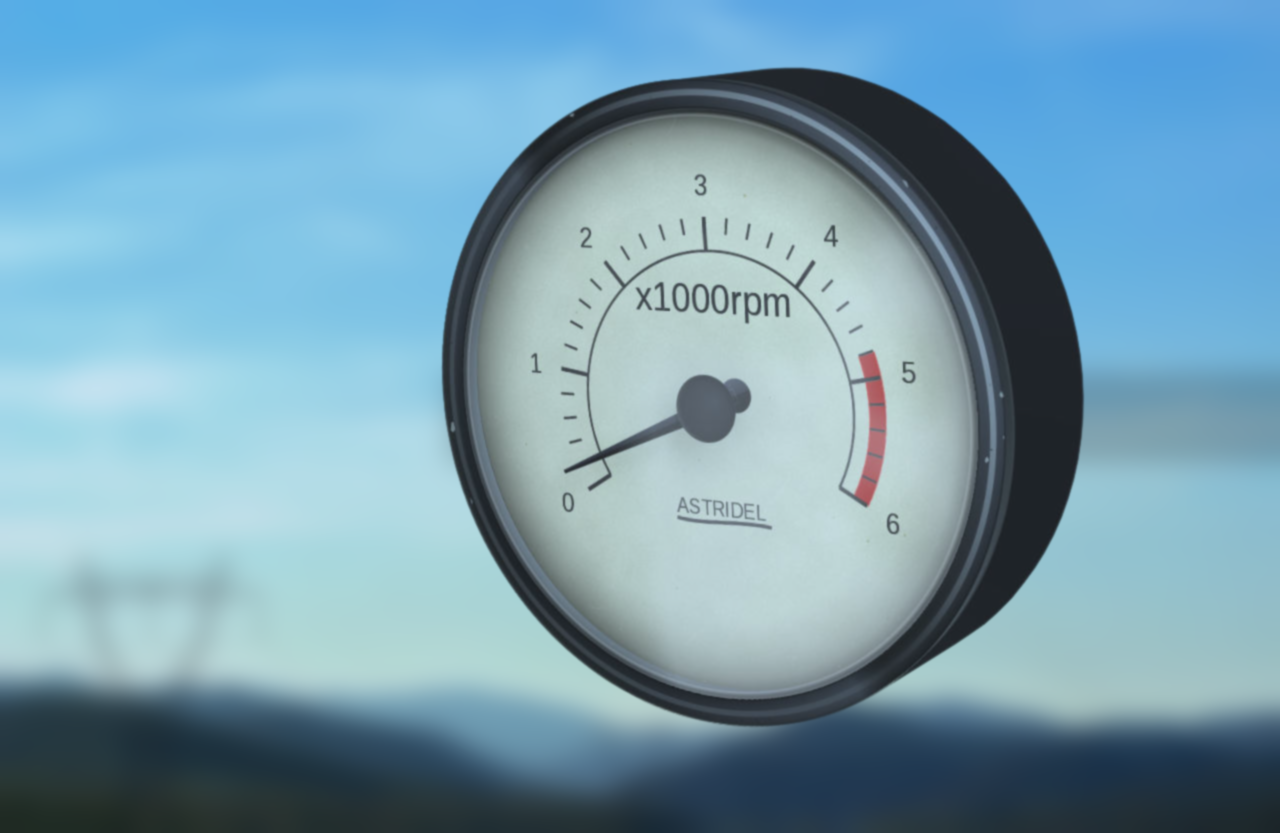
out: 200 rpm
